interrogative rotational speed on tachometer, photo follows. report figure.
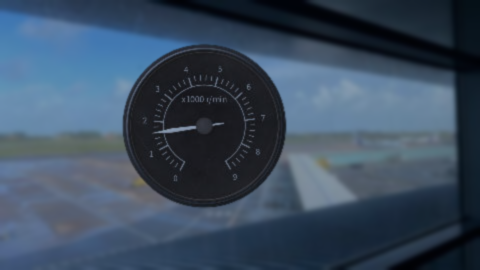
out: 1600 rpm
